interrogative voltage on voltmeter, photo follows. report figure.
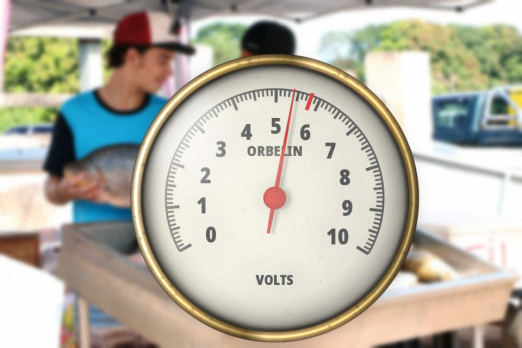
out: 5.4 V
